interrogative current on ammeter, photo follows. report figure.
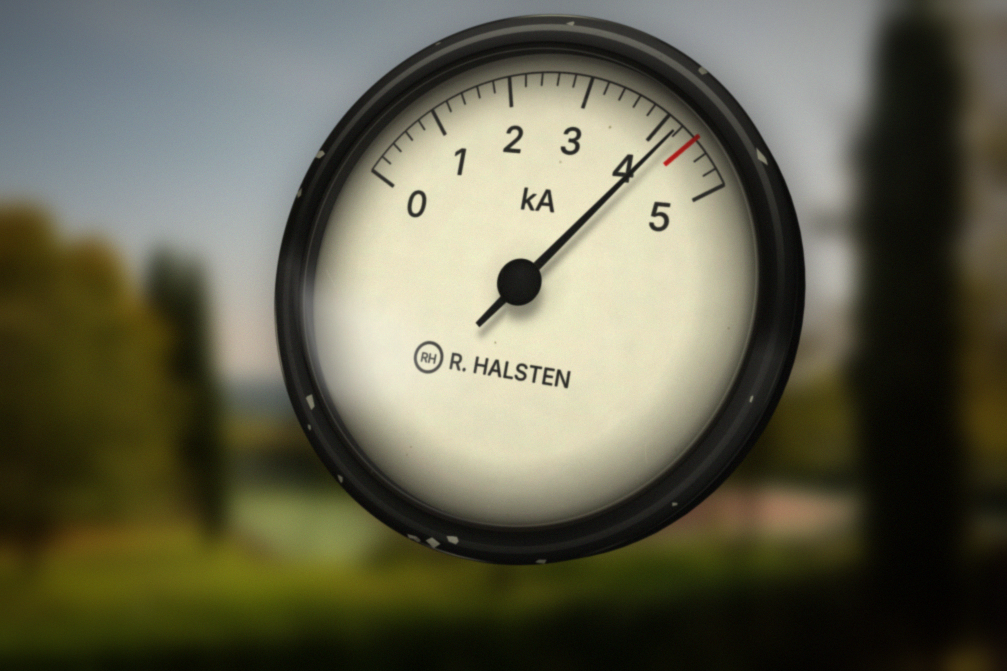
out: 4.2 kA
